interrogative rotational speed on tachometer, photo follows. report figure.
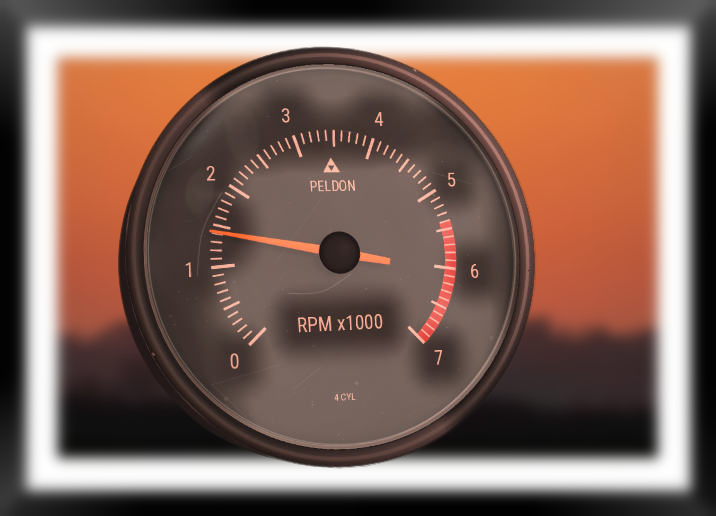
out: 1400 rpm
